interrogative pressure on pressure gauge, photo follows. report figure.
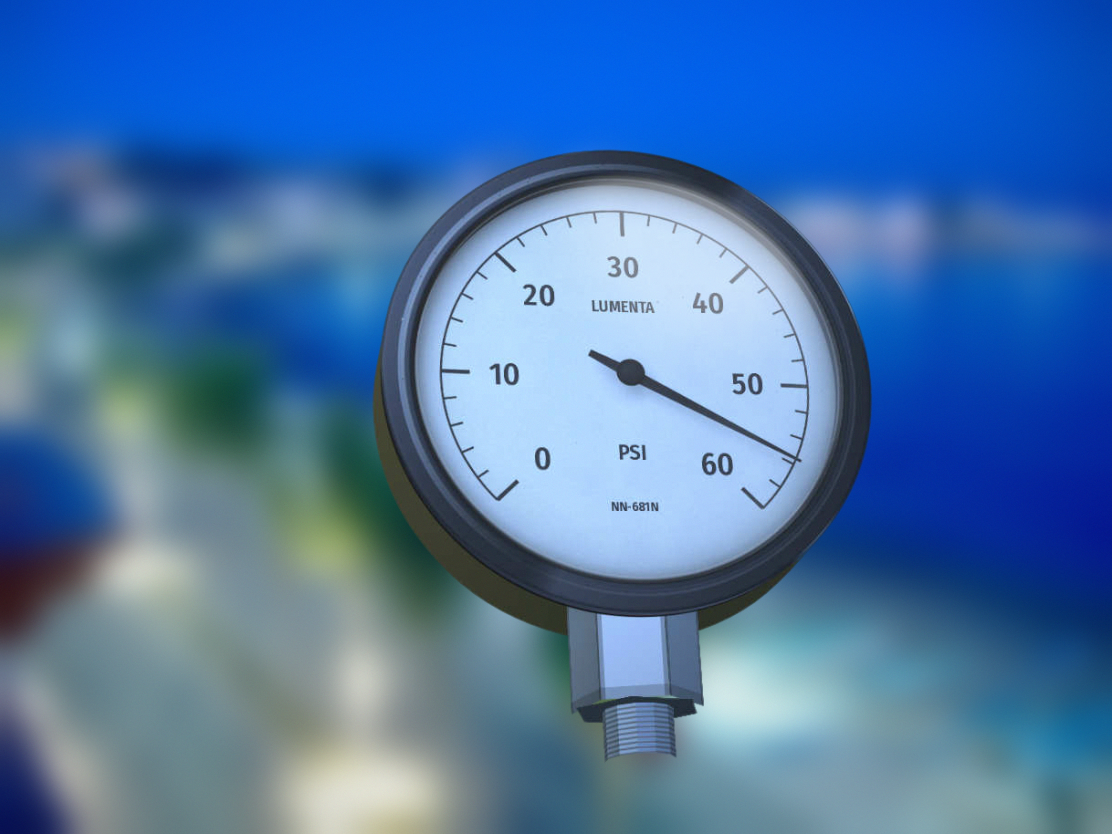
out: 56 psi
